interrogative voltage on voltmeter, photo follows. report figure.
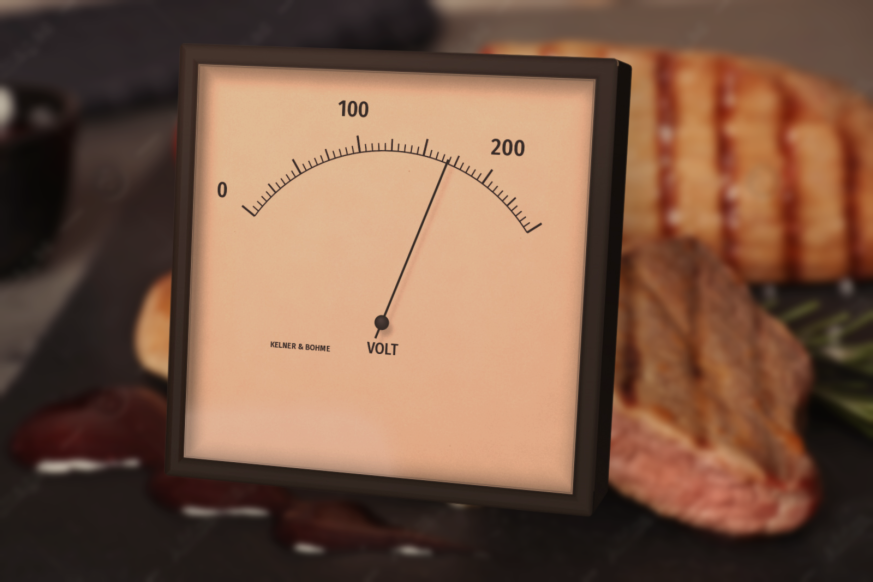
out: 170 V
